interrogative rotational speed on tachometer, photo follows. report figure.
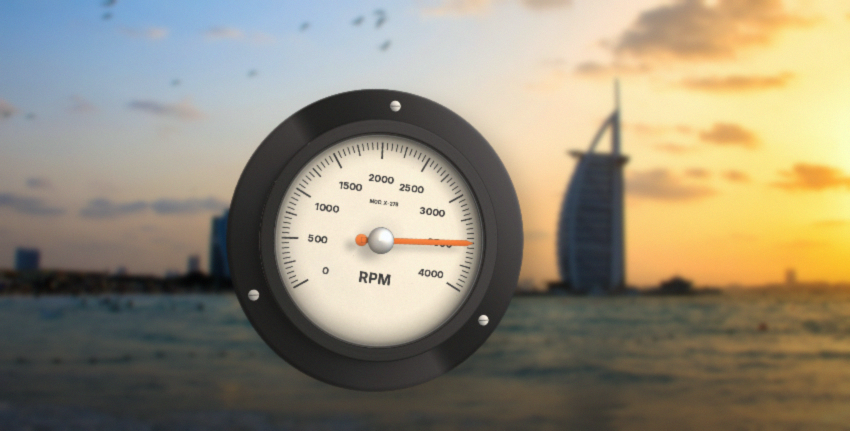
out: 3500 rpm
